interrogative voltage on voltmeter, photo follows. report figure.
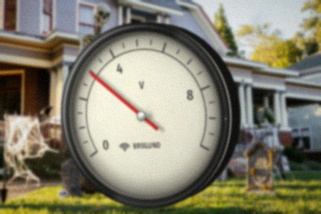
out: 3 V
